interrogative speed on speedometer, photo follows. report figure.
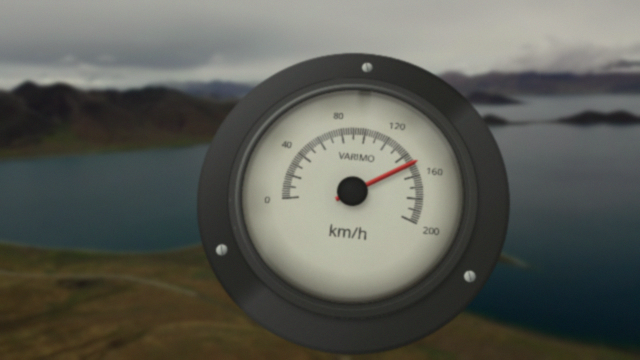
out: 150 km/h
